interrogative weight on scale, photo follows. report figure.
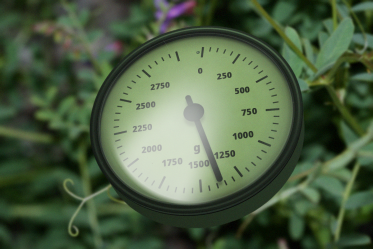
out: 1375 g
